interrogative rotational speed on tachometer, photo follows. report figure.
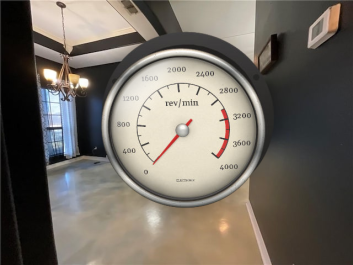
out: 0 rpm
